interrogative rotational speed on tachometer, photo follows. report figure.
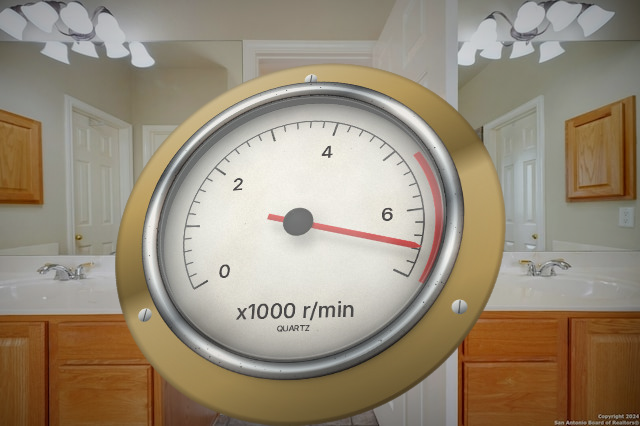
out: 6600 rpm
